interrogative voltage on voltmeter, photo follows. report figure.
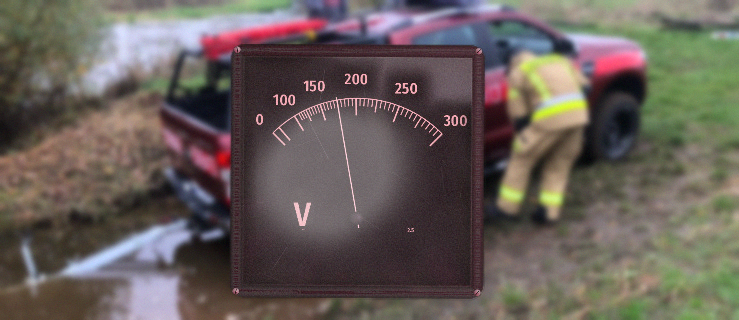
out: 175 V
